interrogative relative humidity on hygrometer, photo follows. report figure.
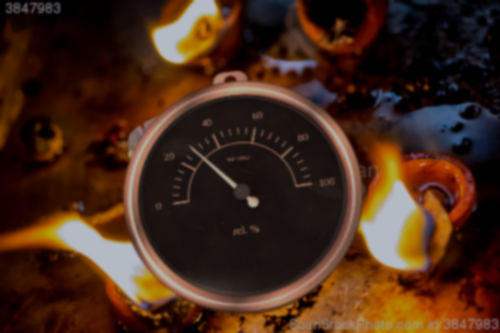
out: 28 %
